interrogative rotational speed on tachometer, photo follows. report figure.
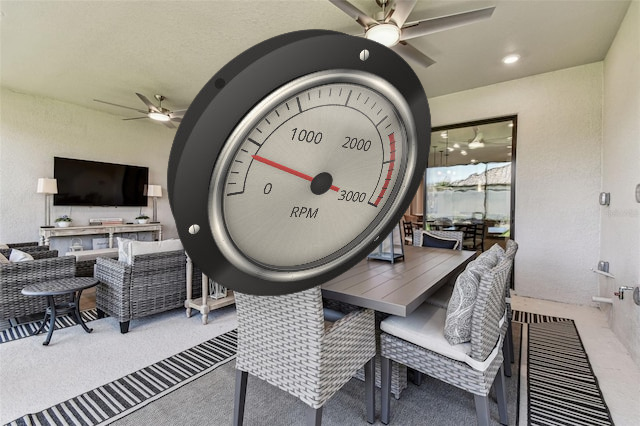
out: 400 rpm
